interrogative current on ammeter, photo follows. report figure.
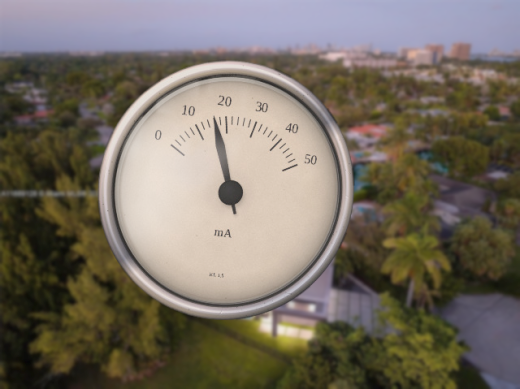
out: 16 mA
